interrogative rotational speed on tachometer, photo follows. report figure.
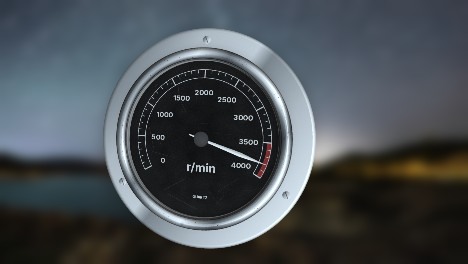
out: 3800 rpm
